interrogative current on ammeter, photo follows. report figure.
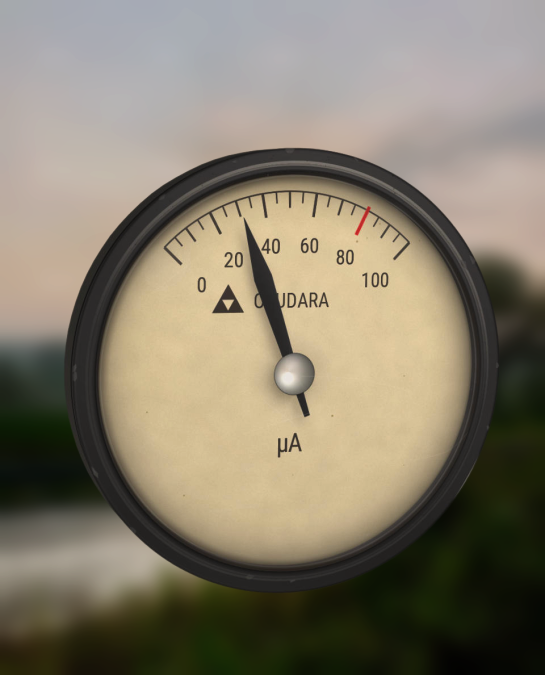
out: 30 µA
